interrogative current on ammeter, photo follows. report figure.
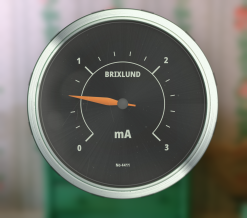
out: 0.6 mA
